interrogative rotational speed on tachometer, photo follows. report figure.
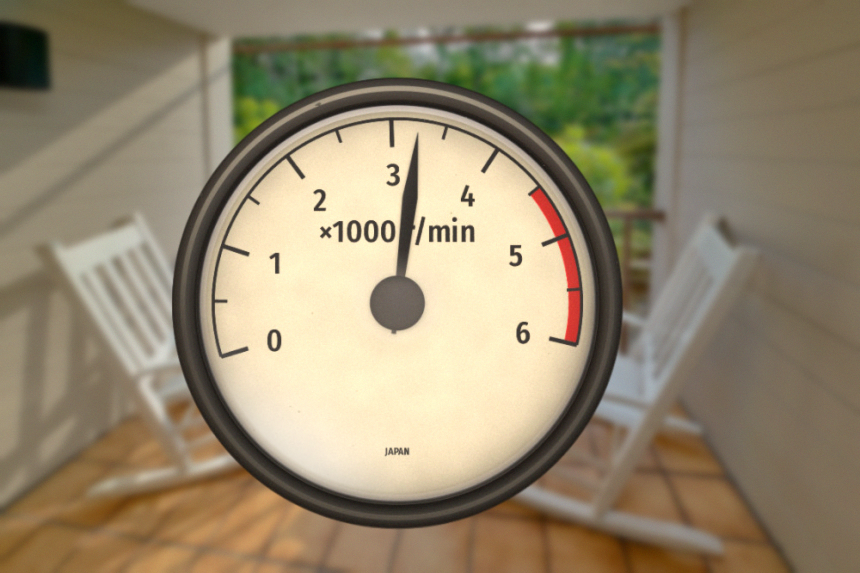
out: 3250 rpm
